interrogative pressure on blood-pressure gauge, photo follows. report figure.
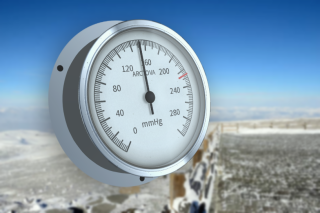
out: 150 mmHg
